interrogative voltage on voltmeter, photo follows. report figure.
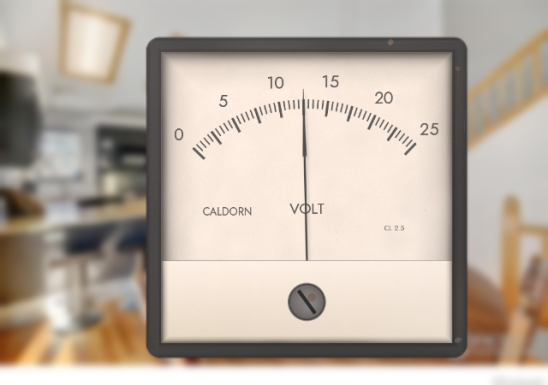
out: 12.5 V
